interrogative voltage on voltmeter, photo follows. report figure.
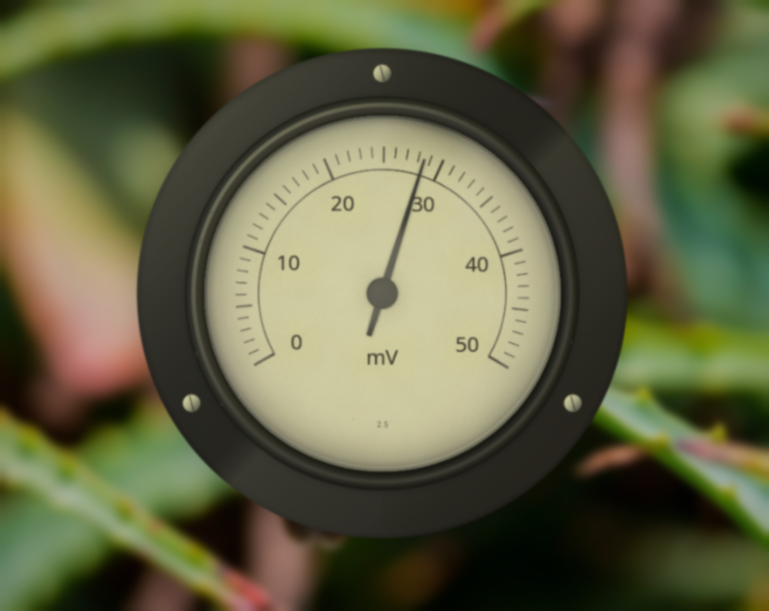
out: 28.5 mV
